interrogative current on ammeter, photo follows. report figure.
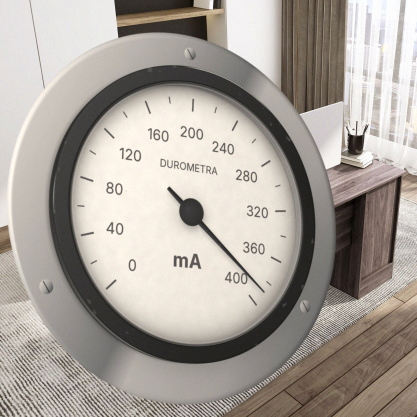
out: 390 mA
